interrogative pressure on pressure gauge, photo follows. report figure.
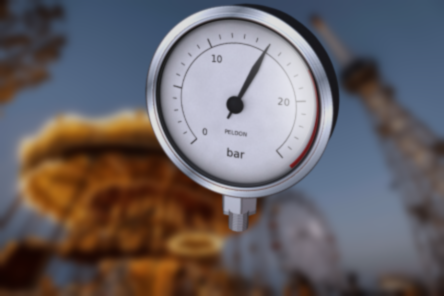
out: 15 bar
